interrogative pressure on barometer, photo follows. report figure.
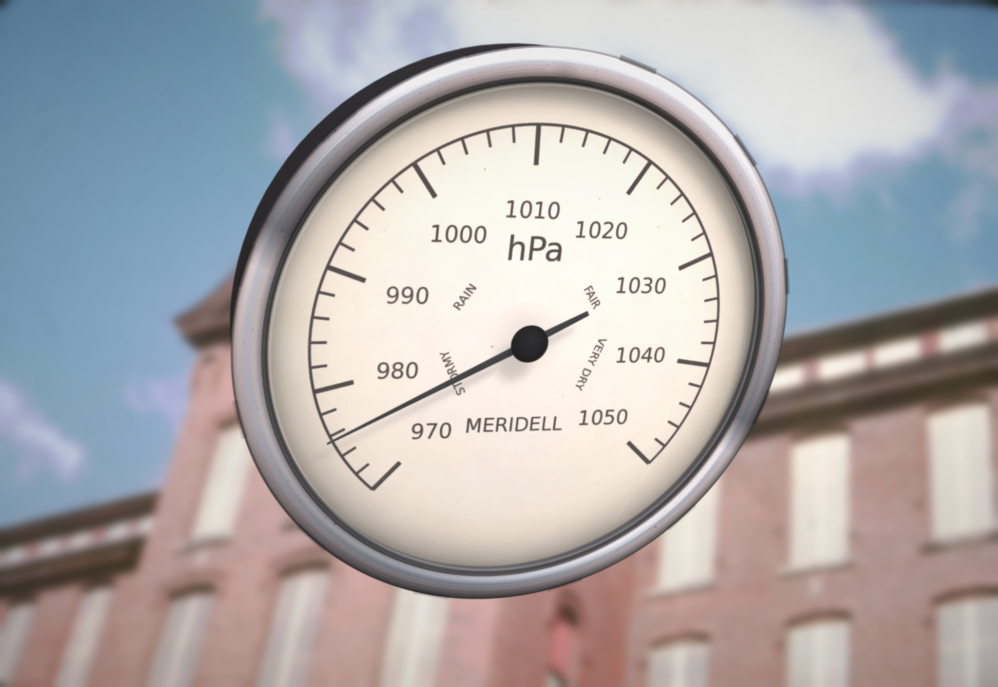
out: 976 hPa
